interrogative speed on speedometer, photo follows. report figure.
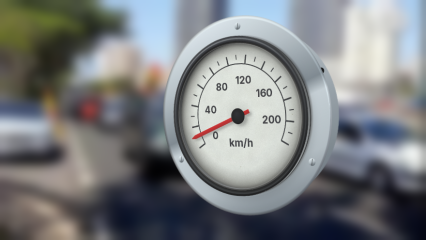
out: 10 km/h
